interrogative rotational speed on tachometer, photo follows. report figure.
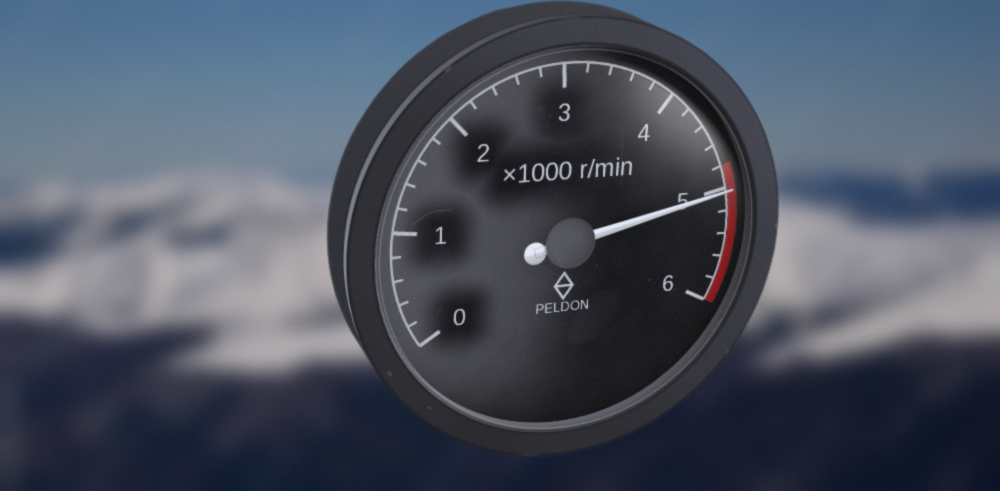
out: 5000 rpm
